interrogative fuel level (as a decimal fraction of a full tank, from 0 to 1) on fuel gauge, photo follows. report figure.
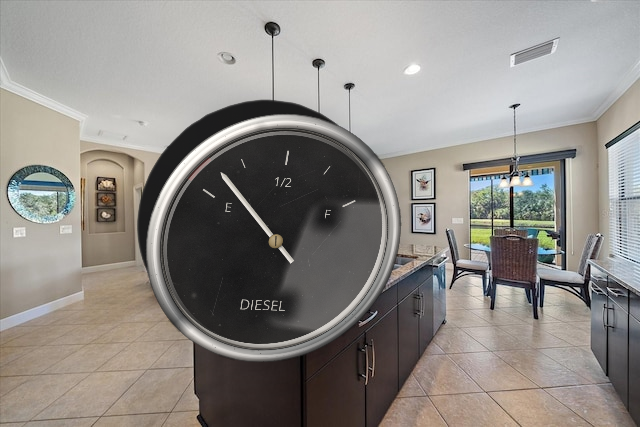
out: 0.125
